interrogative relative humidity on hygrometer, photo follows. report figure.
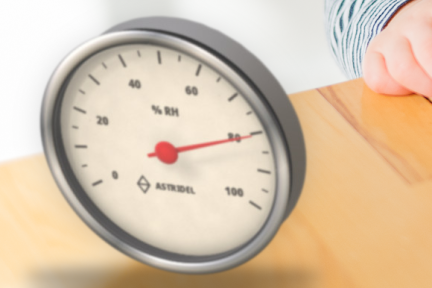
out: 80 %
